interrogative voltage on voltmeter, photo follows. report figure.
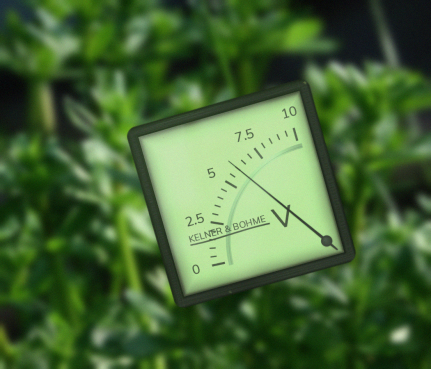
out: 6 V
